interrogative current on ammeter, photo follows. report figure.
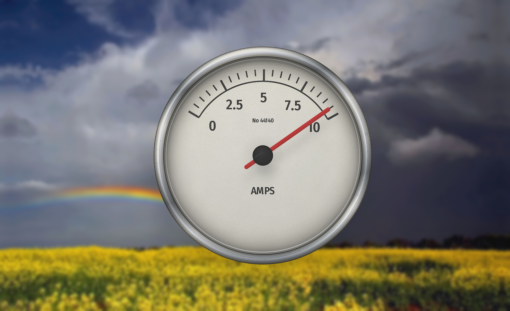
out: 9.5 A
